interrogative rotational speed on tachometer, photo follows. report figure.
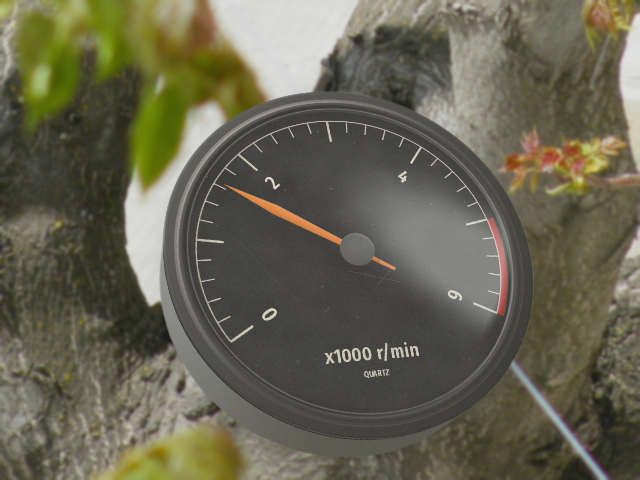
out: 1600 rpm
